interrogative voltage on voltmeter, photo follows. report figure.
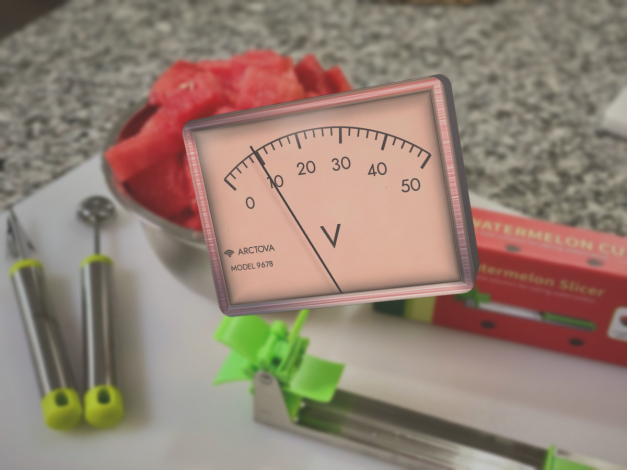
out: 10 V
